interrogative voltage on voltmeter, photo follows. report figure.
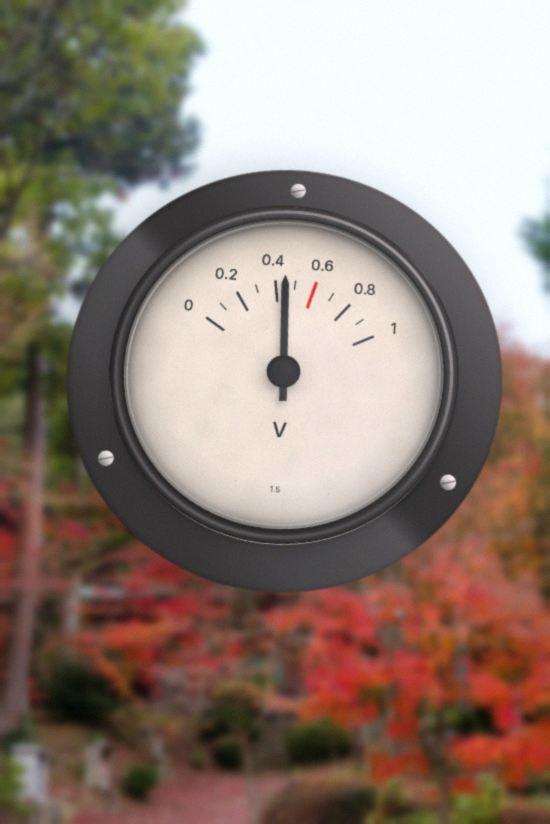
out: 0.45 V
